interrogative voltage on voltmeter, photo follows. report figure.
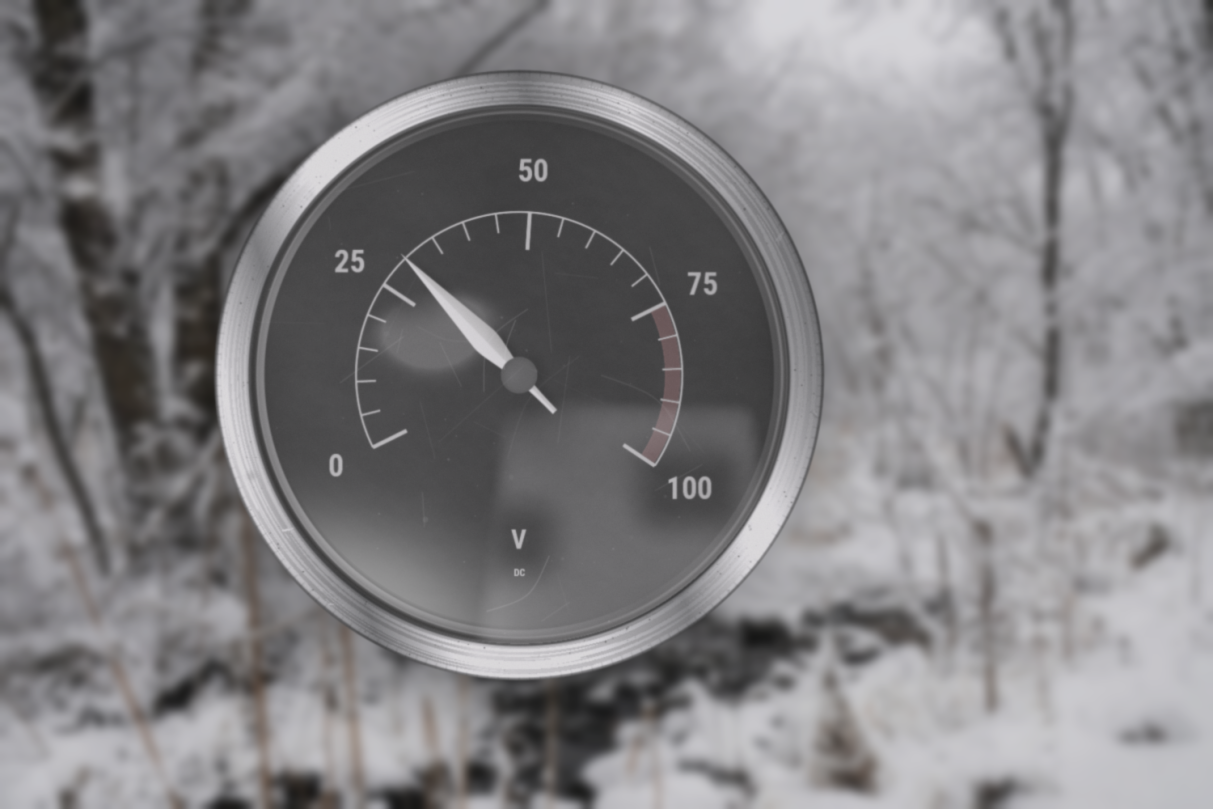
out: 30 V
